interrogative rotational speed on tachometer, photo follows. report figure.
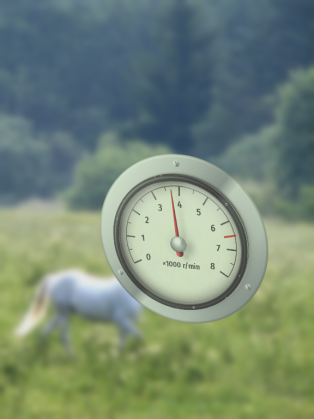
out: 3750 rpm
